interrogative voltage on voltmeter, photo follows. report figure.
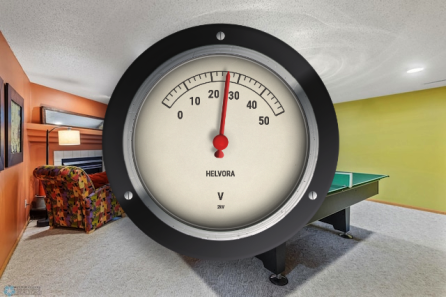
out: 26 V
